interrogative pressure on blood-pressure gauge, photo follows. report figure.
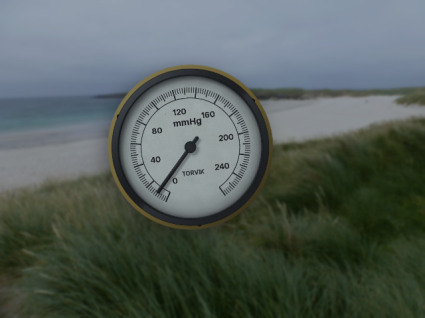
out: 10 mmHg
